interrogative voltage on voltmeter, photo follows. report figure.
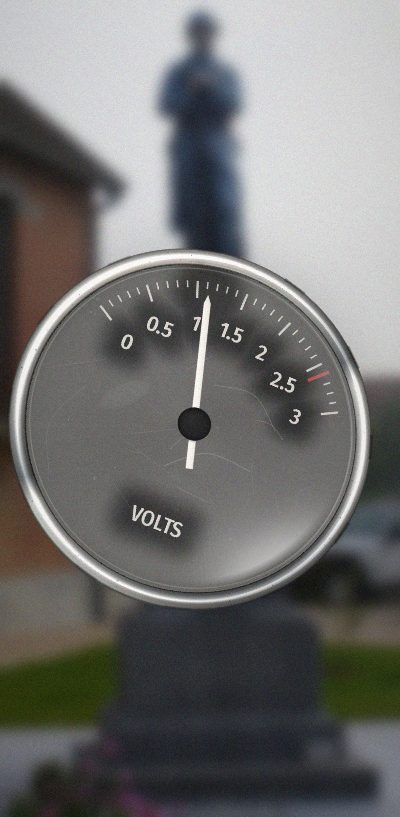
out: 1.1 V
